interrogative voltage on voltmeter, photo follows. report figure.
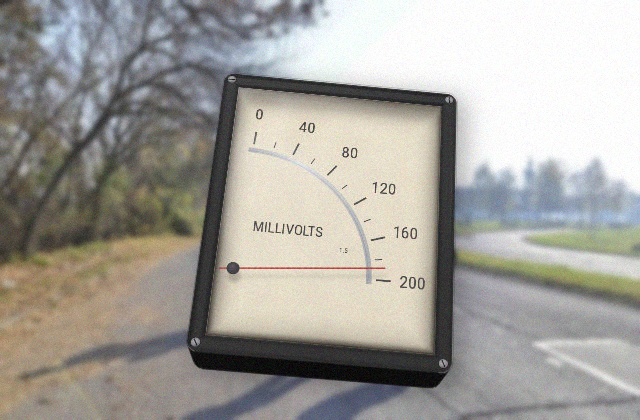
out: 190 mV
